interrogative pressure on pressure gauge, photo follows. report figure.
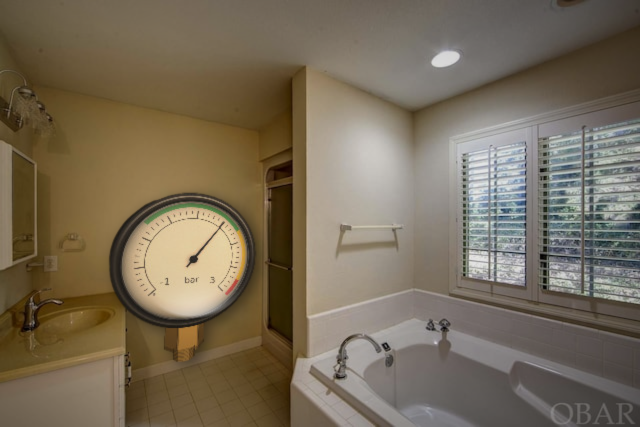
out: 1.5 bar
